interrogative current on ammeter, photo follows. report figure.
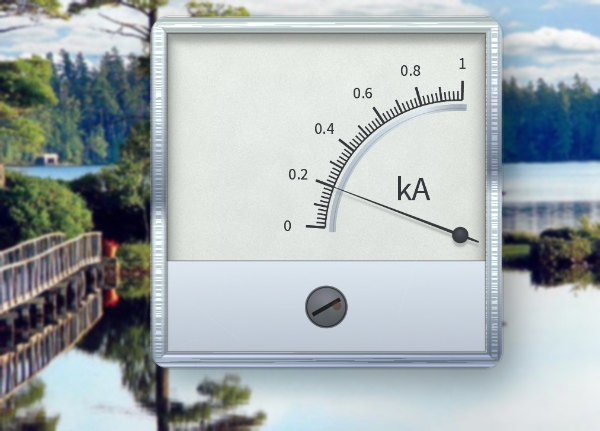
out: 0.2 kA
